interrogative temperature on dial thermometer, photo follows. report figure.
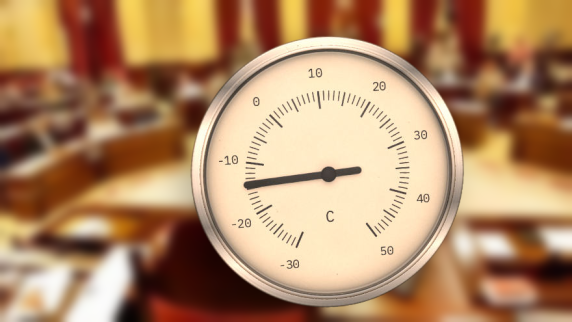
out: -14 °C
